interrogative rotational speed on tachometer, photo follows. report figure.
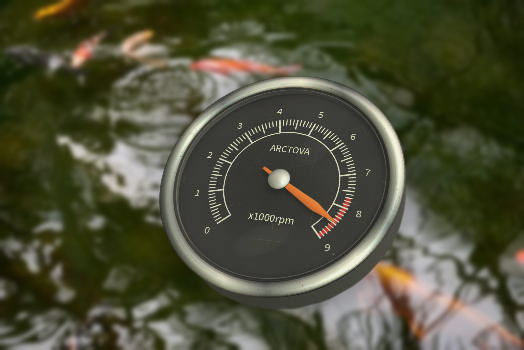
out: 8500 rpm
